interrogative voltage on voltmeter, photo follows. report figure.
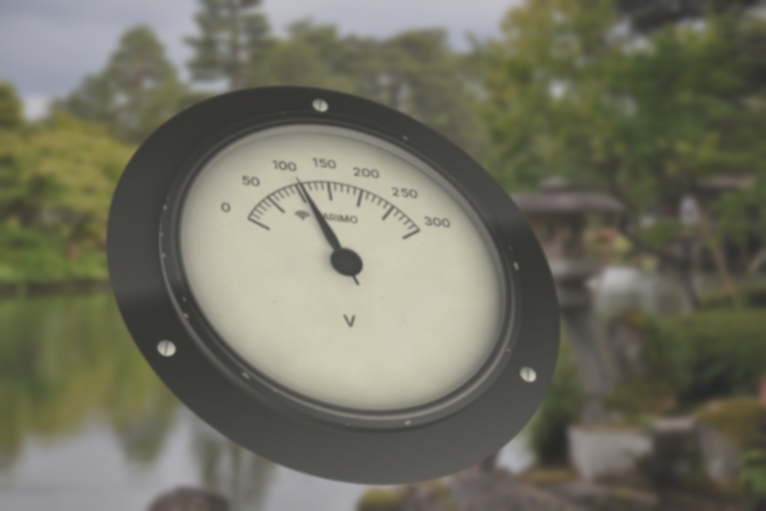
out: 100 V
